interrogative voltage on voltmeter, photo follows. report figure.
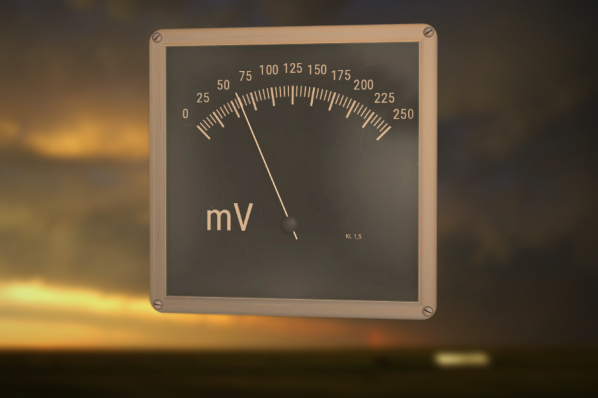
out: 60 mV
